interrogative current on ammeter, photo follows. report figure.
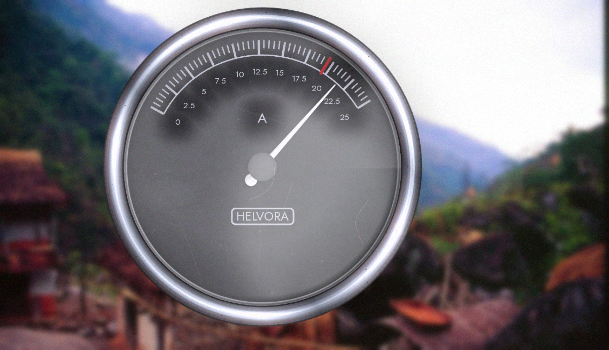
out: 21.5 A
